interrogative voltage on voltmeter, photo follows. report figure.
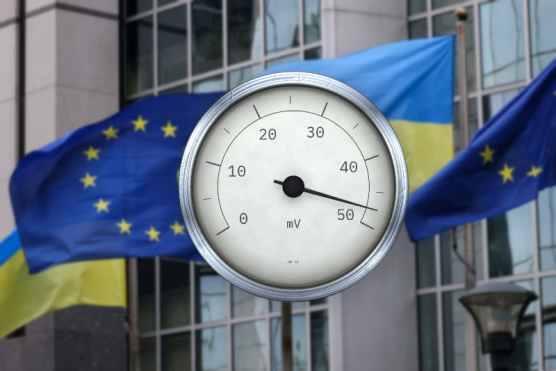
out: 47.5 mV
